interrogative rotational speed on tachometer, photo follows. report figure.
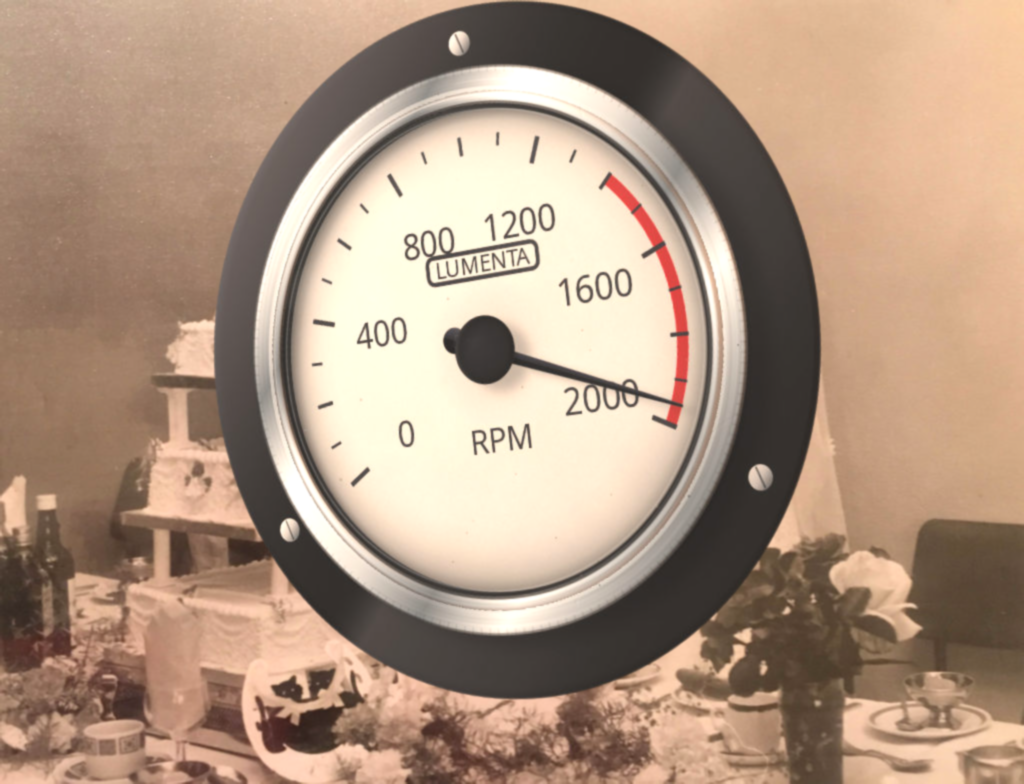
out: 1950 rpm
